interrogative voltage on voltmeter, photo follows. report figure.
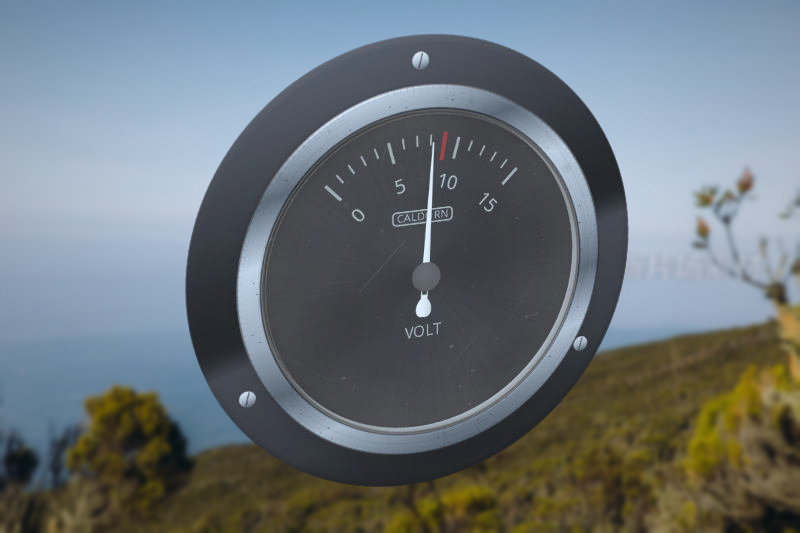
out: 8 V
